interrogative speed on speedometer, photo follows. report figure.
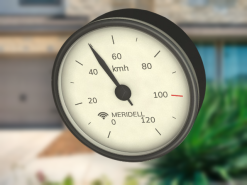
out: 50 km/h
